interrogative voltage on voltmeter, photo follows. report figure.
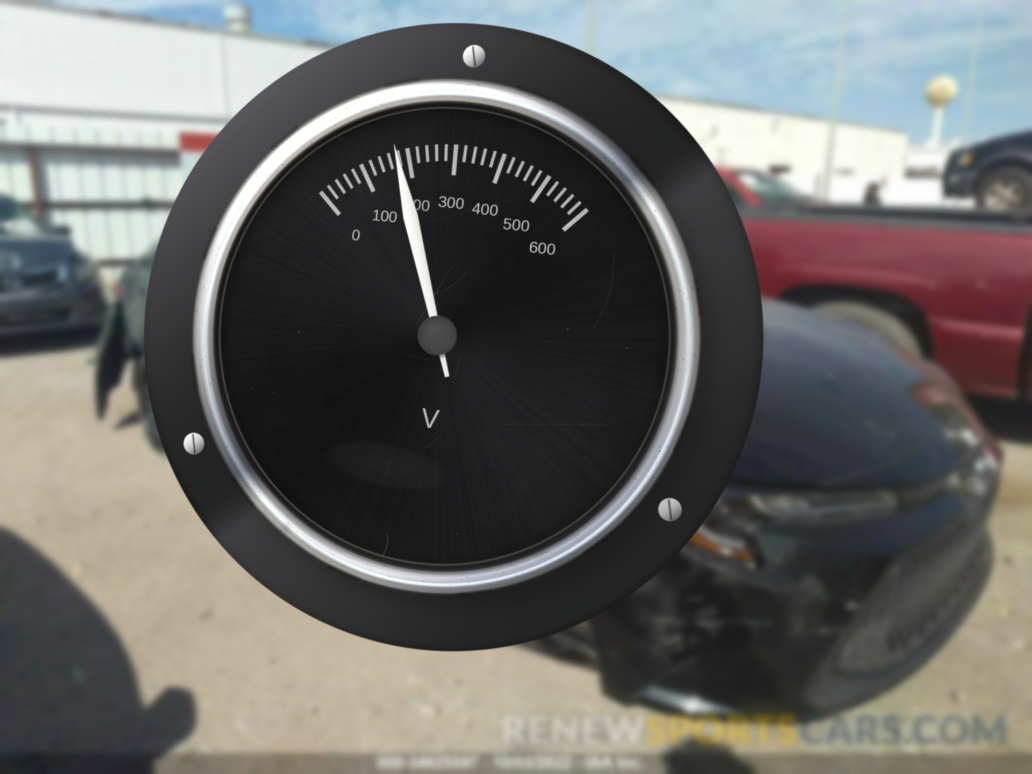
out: 180 V
